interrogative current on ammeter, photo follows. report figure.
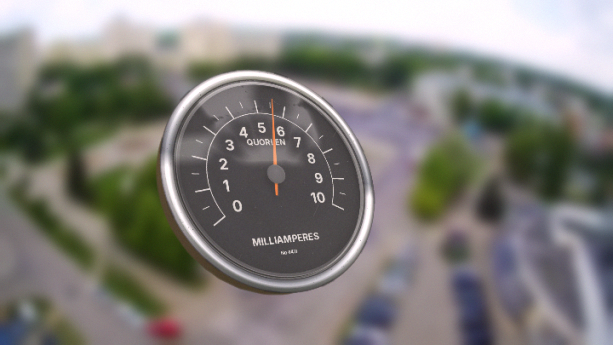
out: 5.5 mA
